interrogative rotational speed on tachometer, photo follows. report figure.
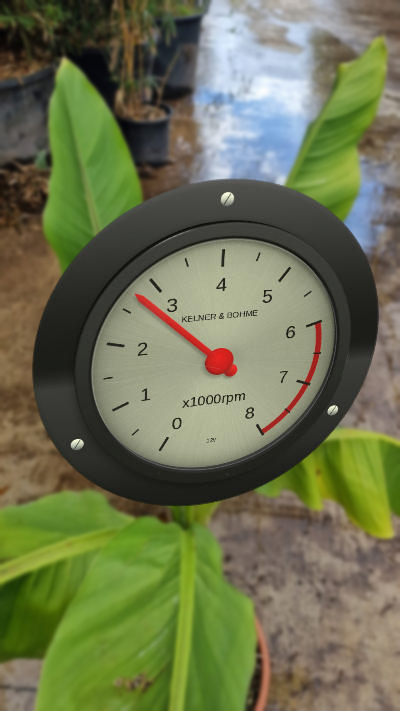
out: 2750 rpm
